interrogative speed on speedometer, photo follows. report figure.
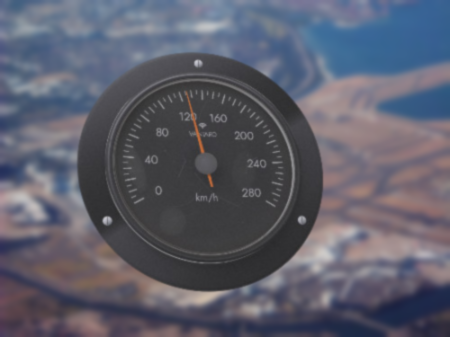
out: 125 km/h
